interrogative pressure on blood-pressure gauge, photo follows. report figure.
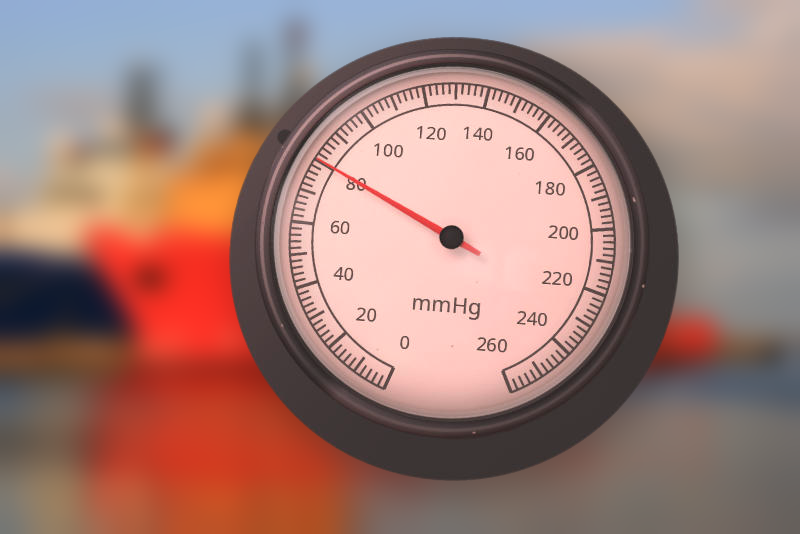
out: 80 mmHg
